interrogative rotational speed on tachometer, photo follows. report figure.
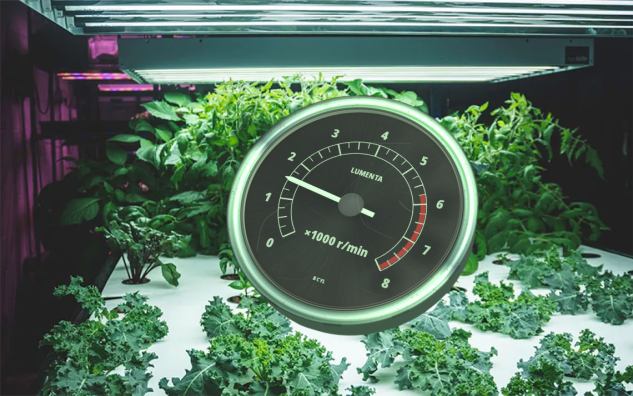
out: 1500 rpm
